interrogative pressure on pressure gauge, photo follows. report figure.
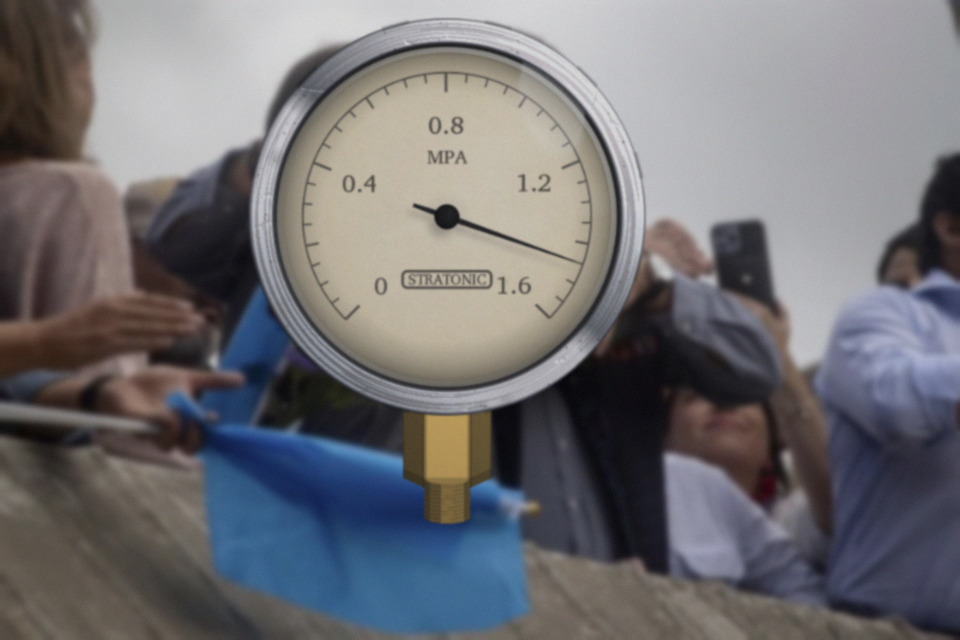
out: 1.45 MPa
